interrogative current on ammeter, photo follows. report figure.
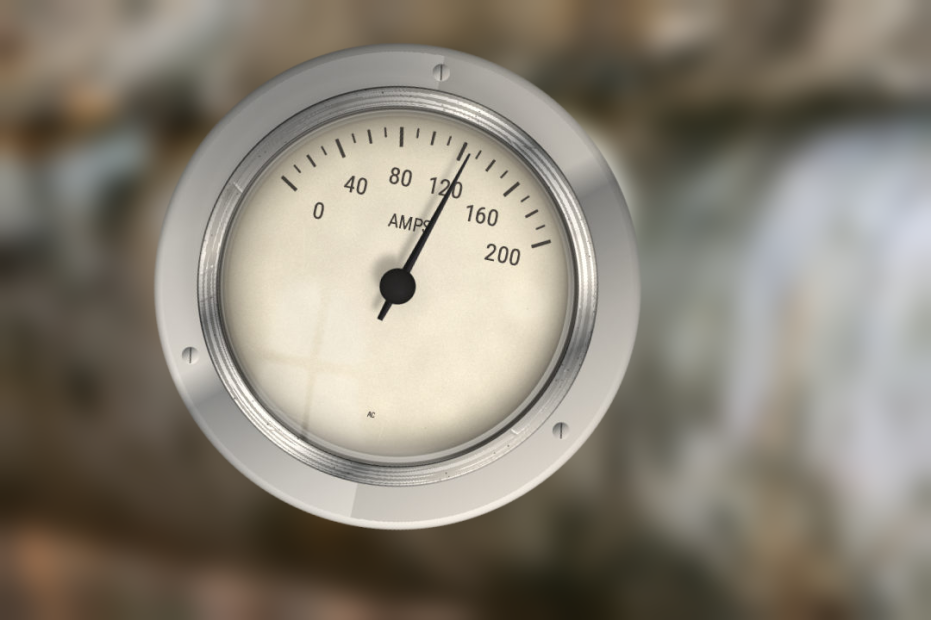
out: 125 A
